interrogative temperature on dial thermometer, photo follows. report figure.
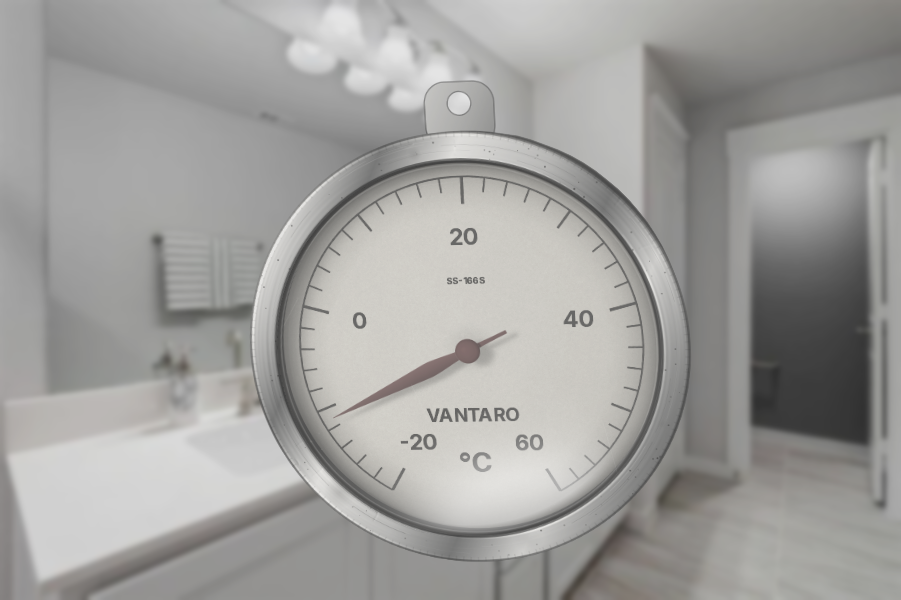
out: -11 °C
